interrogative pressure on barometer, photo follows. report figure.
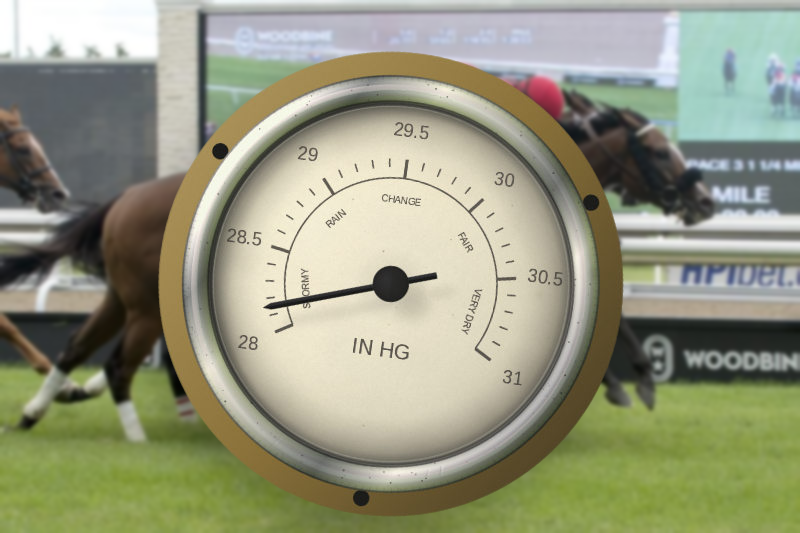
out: 28.15 inHg
